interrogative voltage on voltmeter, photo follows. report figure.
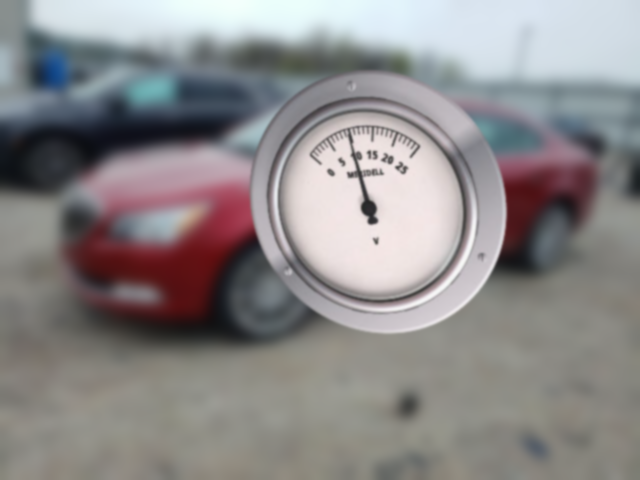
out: 10 V
